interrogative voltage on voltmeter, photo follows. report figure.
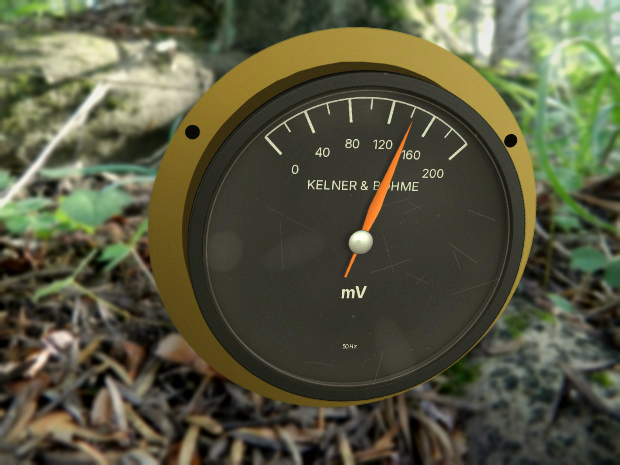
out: 140 mV
